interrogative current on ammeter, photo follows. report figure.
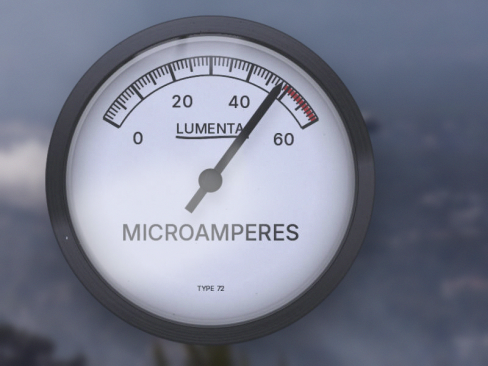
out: 48 µA
